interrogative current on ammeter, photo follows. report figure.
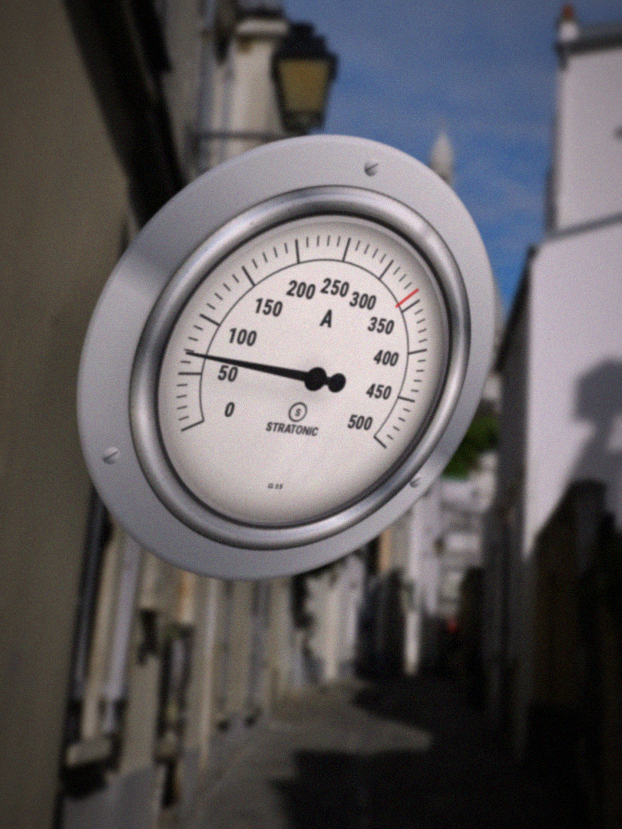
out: 70 A
